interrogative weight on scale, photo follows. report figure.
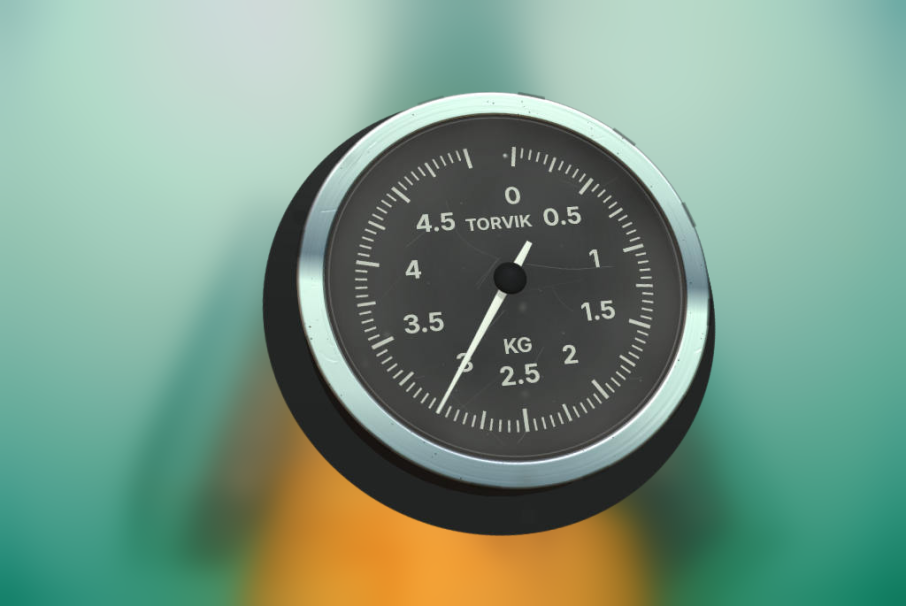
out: 3 kg
